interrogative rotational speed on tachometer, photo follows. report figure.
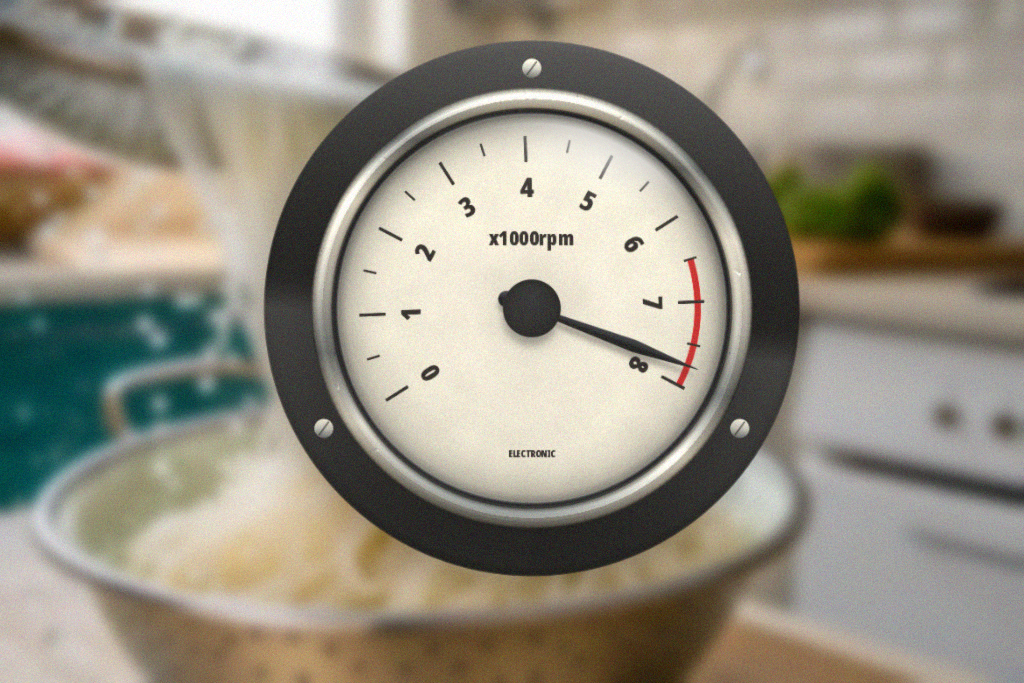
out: 7750 rpm
